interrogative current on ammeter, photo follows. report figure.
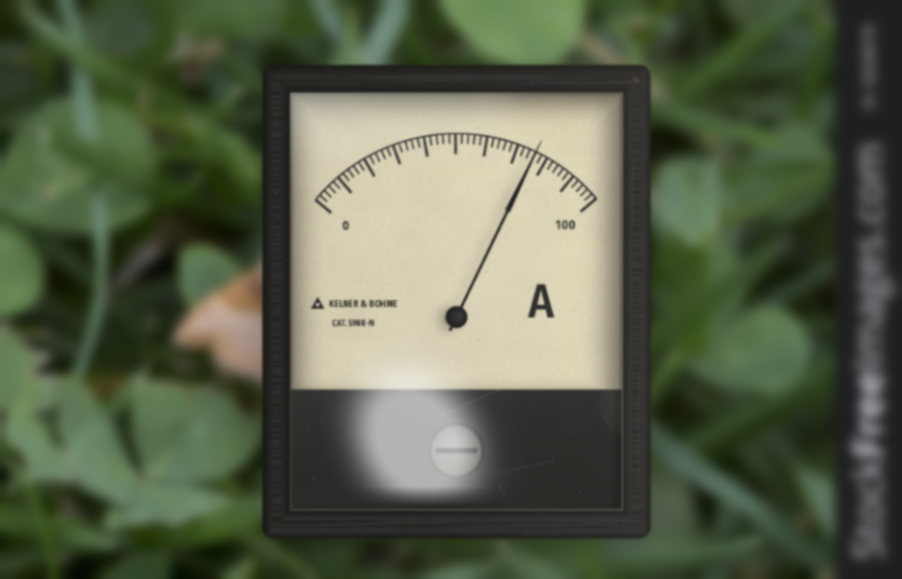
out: 76 A
